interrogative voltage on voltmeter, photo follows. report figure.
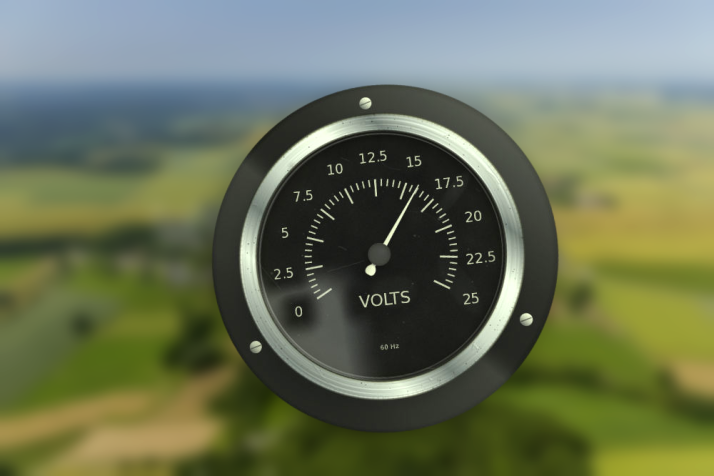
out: 16 V
